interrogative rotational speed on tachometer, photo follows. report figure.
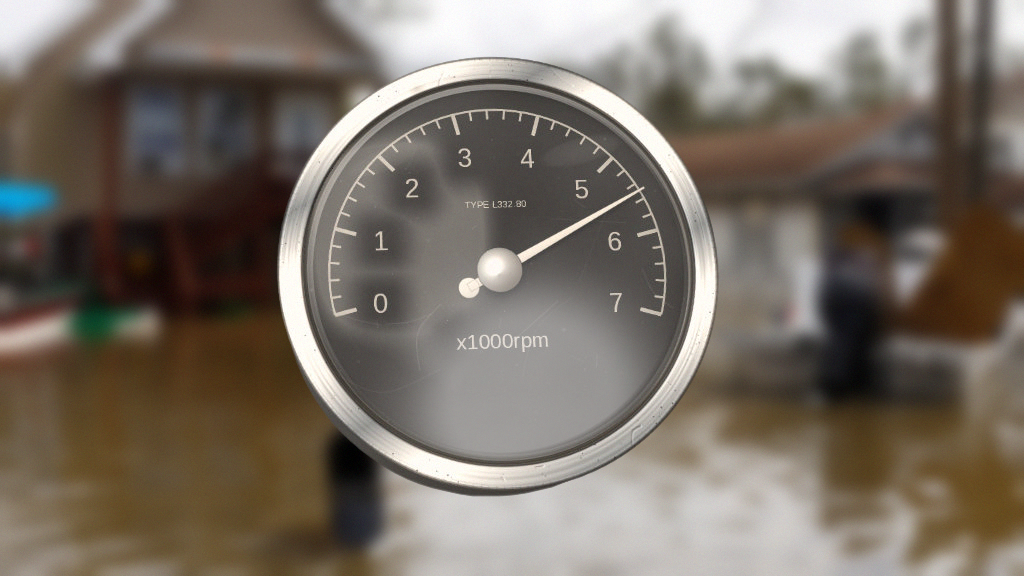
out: 5500 rpm
